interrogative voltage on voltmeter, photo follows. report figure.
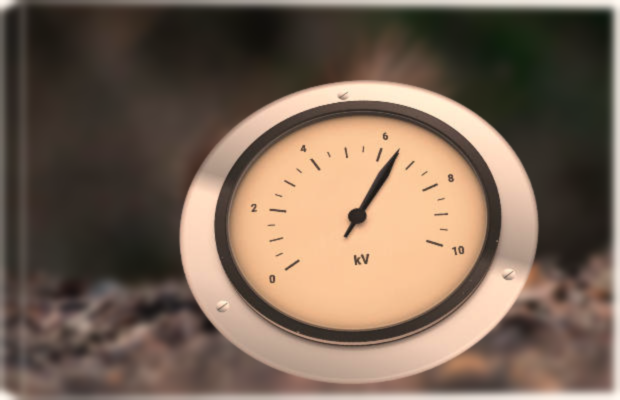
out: 6.5 kV
